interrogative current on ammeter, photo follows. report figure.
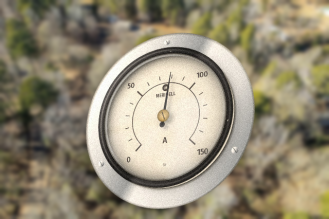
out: 80 A
